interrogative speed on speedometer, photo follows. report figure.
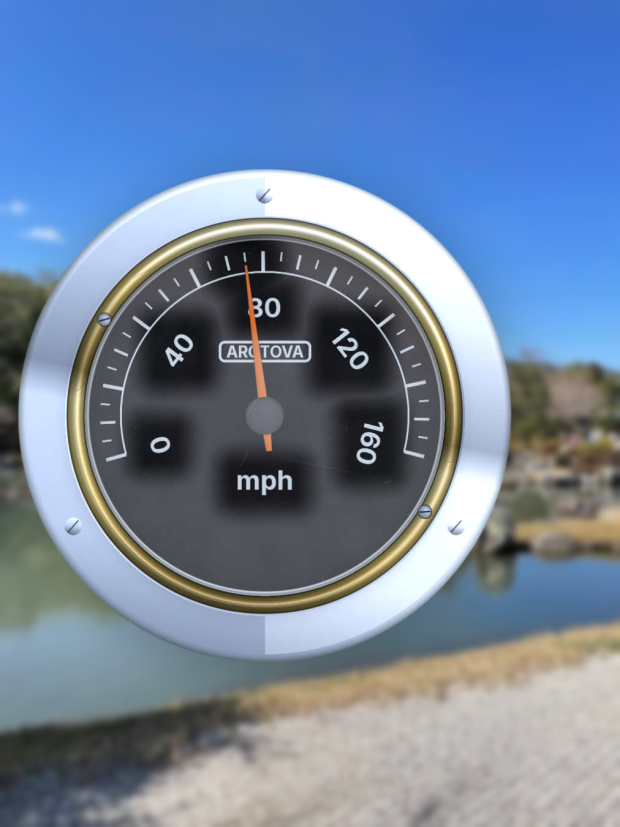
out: 75 mph
